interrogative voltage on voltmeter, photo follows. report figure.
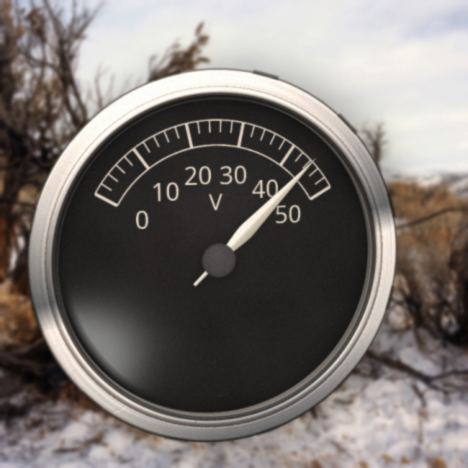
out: 44 V
